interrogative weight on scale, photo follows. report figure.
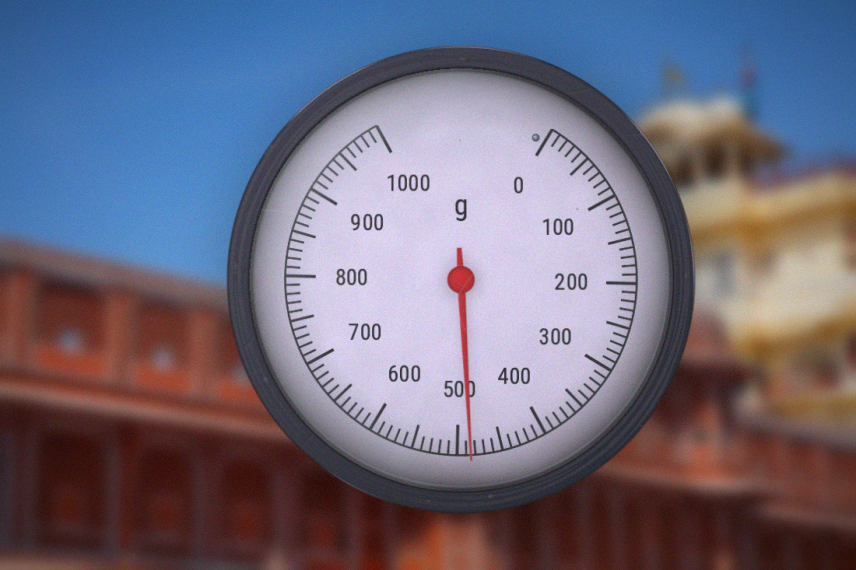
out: 485 g
